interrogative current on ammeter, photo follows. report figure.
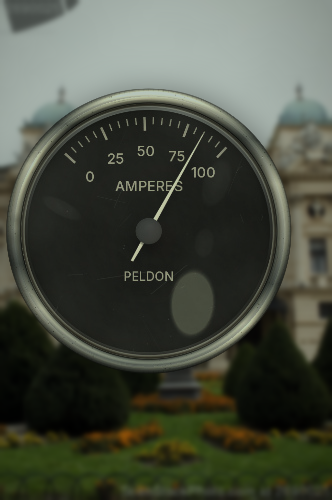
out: 85 A
